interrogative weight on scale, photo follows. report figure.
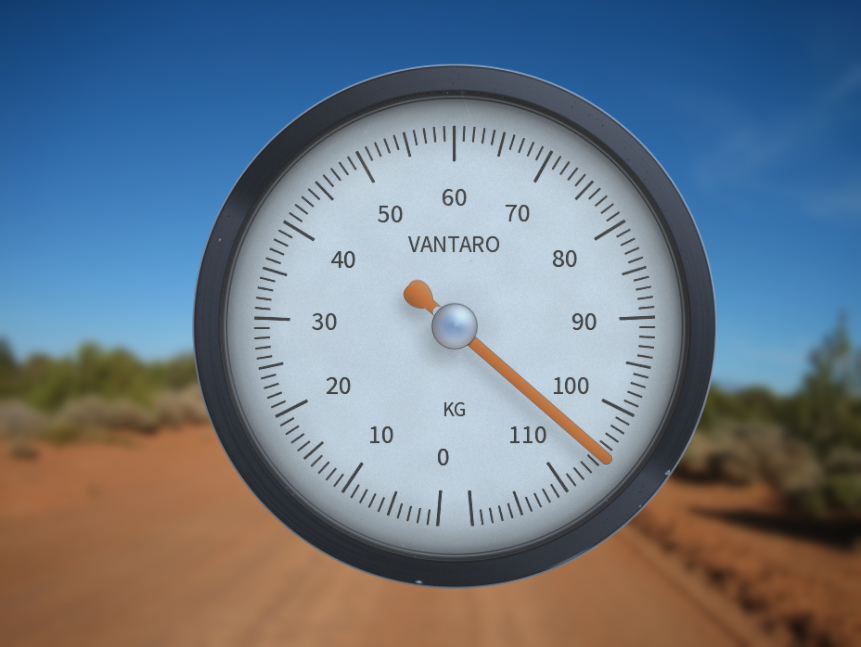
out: 105 kg
